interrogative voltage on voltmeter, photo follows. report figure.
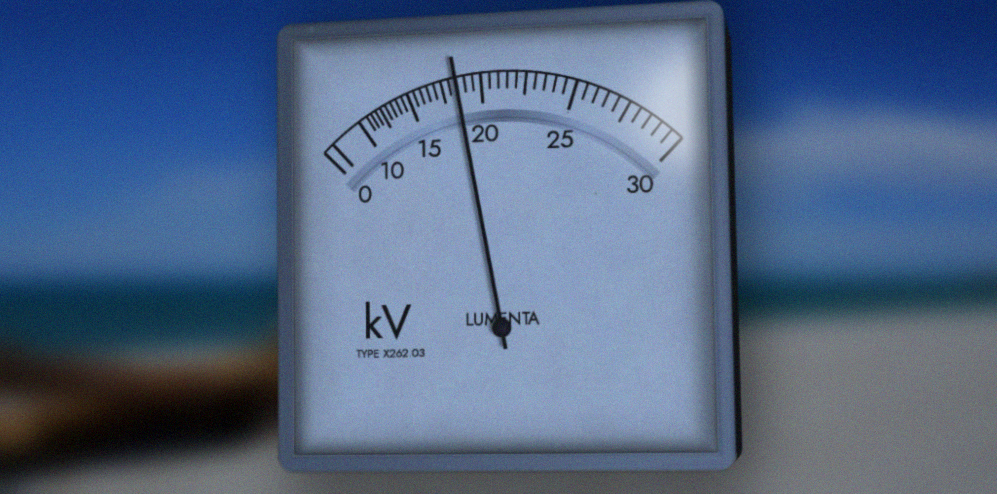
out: 18.5 kV
